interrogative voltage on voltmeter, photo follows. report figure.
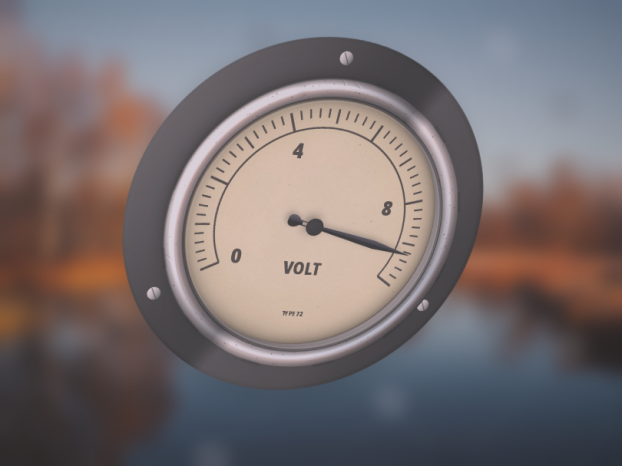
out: 9.2 V
